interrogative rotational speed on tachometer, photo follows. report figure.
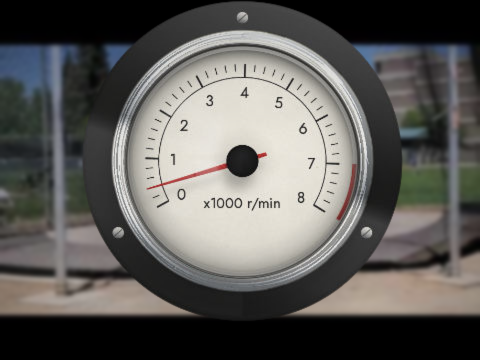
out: 400 rpm
